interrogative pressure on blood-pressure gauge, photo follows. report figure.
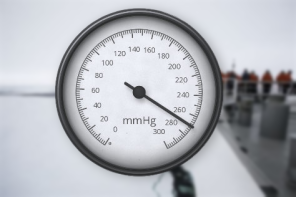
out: 270 mmHg
